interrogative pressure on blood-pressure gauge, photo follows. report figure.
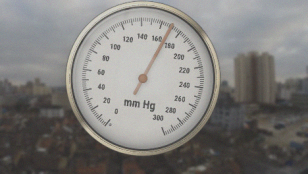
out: 170 mmHg
